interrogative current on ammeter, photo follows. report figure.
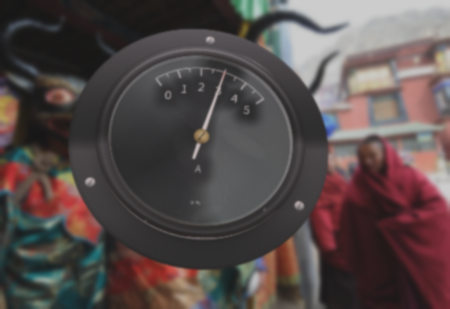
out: 3 A
